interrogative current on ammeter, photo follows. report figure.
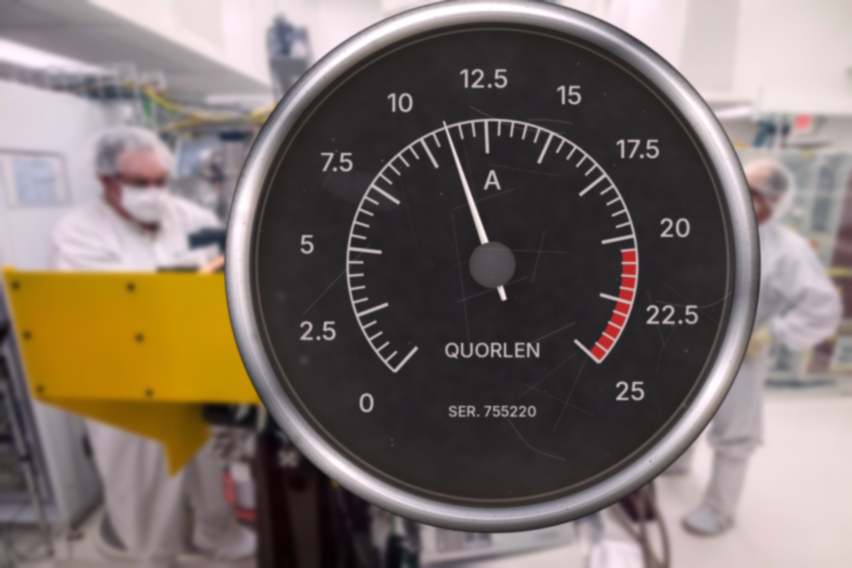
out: 11 A
